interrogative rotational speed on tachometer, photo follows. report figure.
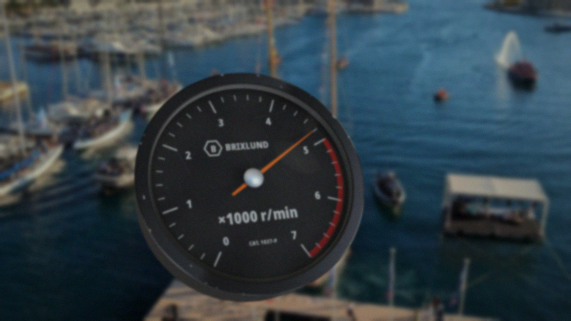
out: 4800 rpm
